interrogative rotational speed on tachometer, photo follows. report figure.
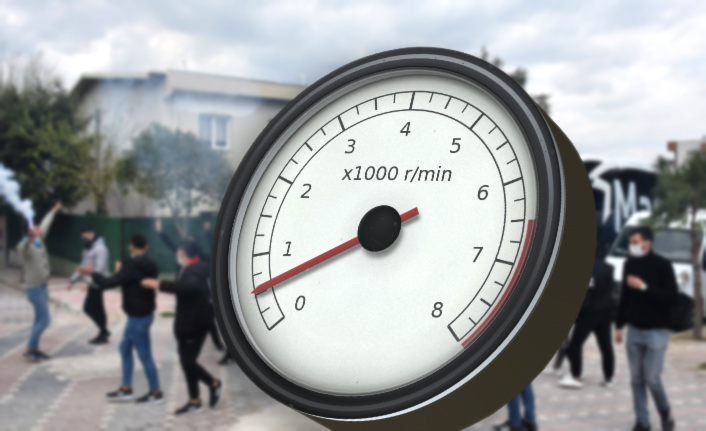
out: 500 rpm
